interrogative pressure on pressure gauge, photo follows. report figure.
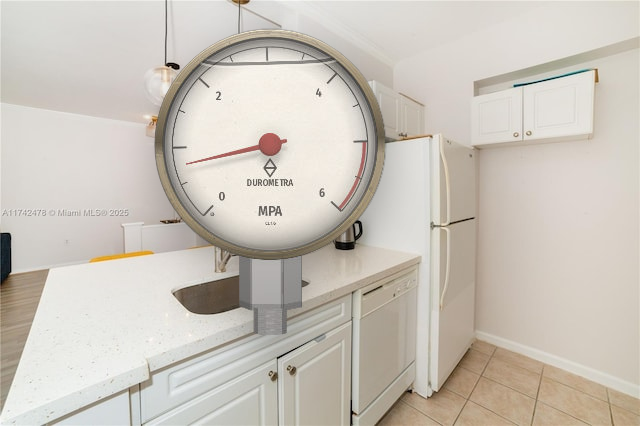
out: 0.75 MPa
